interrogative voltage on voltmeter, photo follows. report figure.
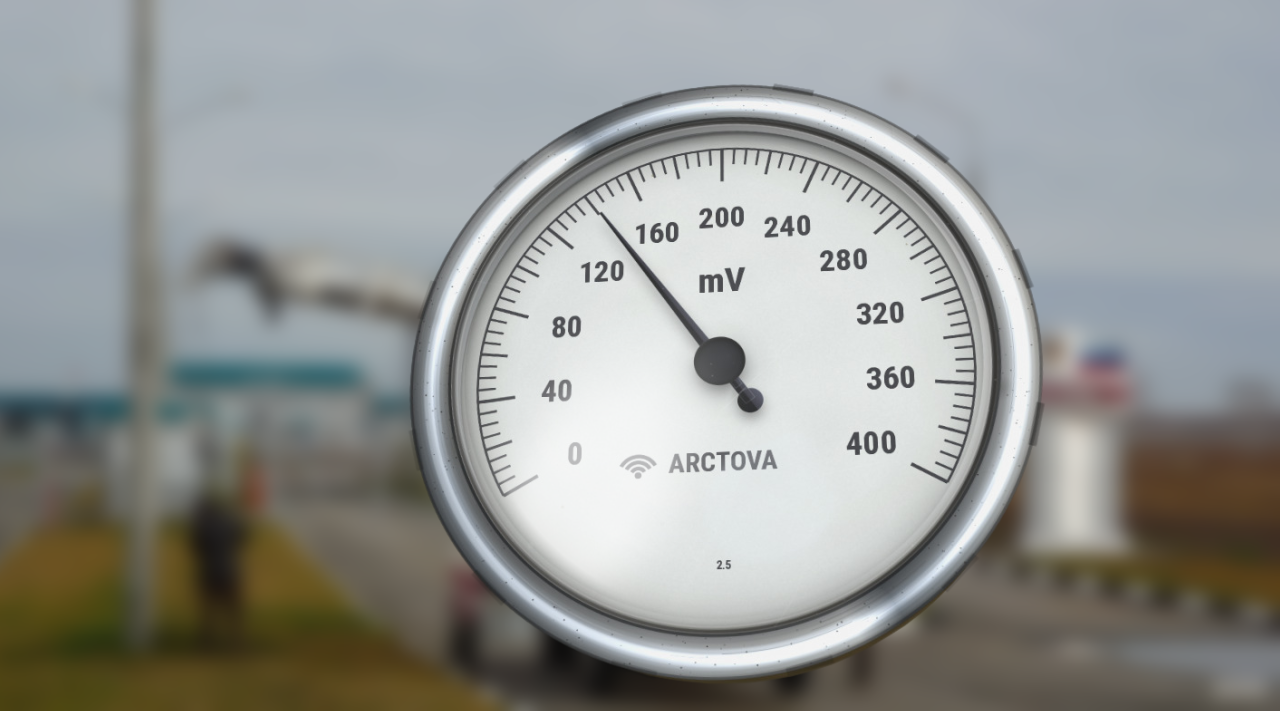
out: 140 mV
